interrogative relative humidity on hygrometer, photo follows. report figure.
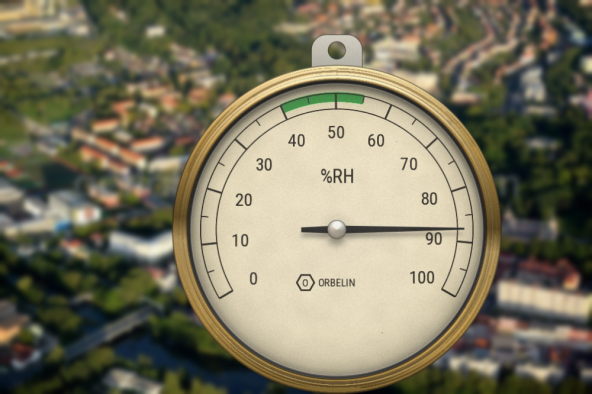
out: 87.5 %
